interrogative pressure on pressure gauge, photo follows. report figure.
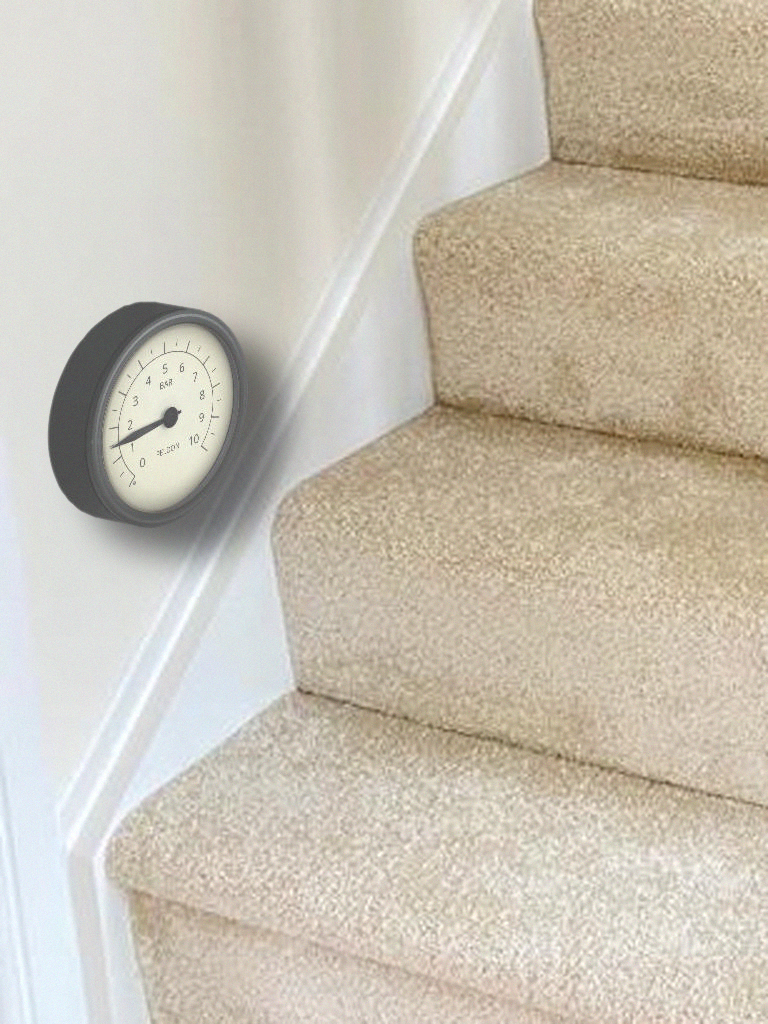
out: 1.5 bar
